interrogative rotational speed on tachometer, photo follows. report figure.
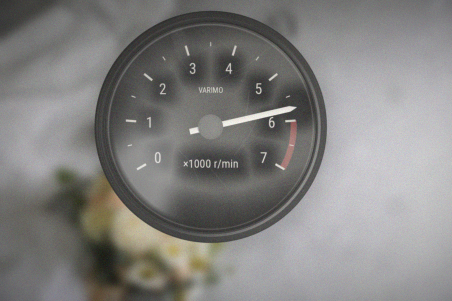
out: 5750 rpm
